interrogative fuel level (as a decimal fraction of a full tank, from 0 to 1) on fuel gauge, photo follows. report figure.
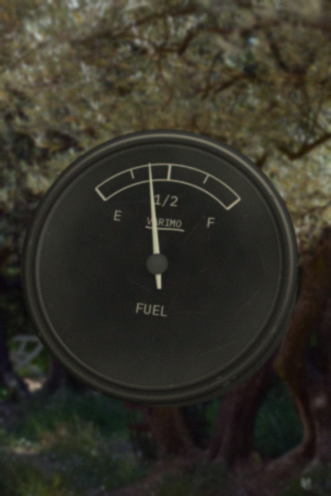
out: 0.375
